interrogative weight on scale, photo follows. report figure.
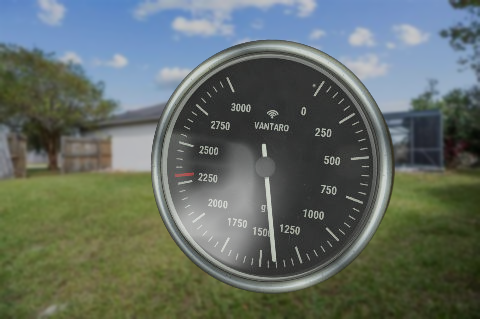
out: 1400 g
